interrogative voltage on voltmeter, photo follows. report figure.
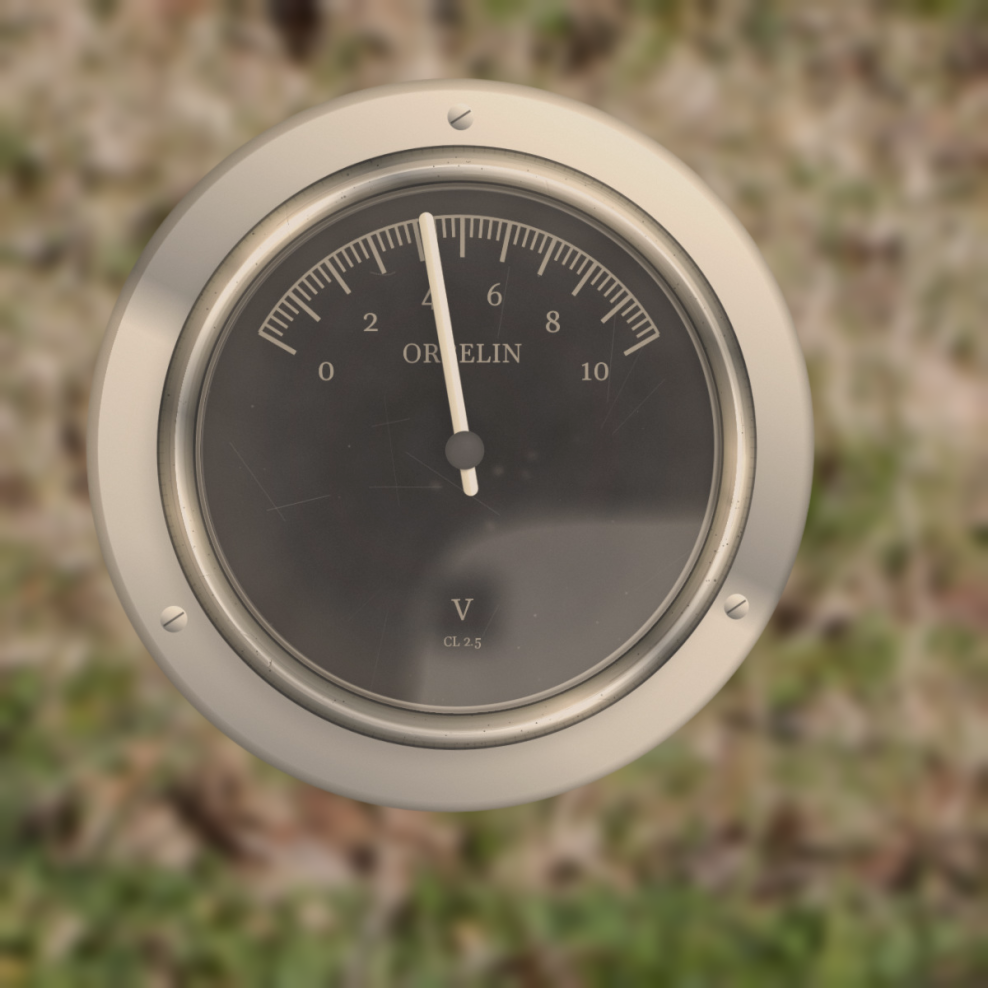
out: 4.2 V
